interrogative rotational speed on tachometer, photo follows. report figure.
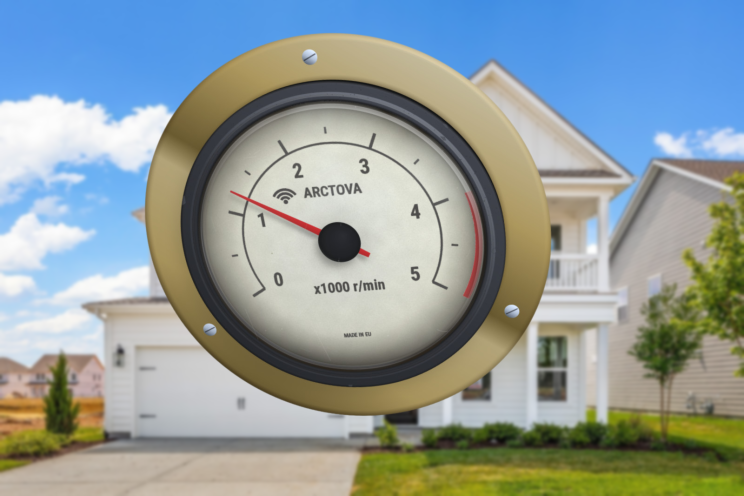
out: 1250 rpm
